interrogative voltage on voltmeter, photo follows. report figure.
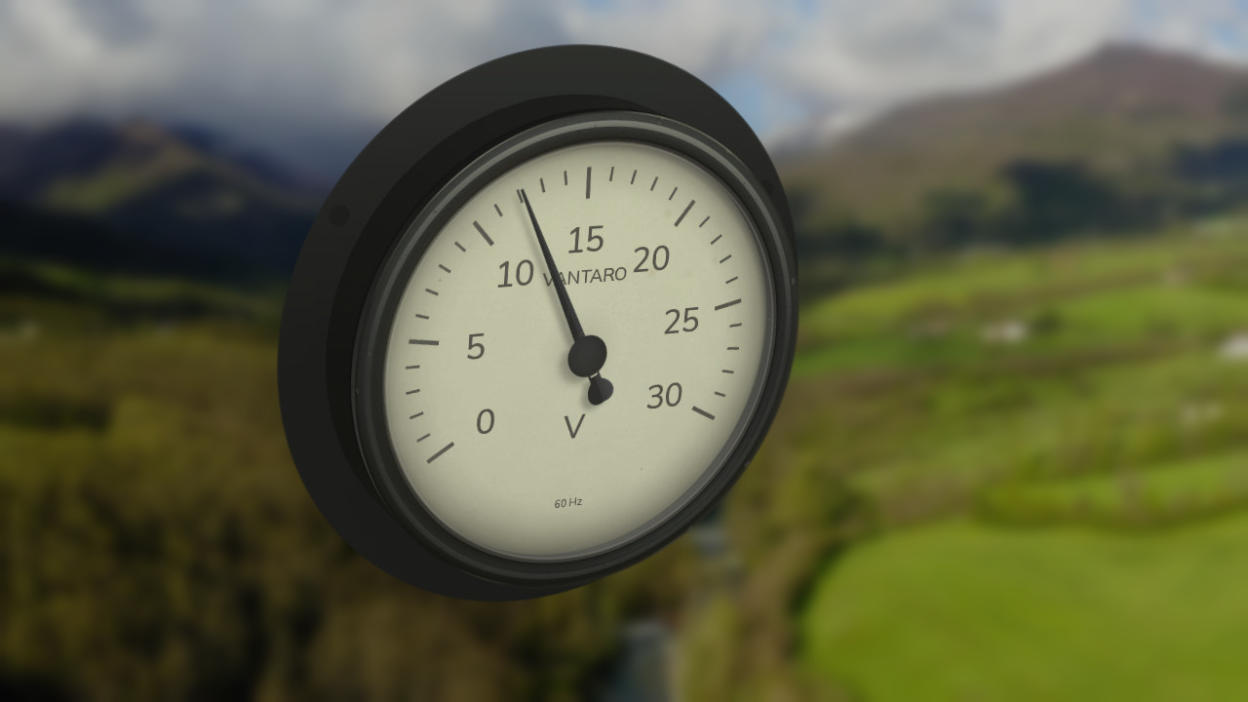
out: 12 V
